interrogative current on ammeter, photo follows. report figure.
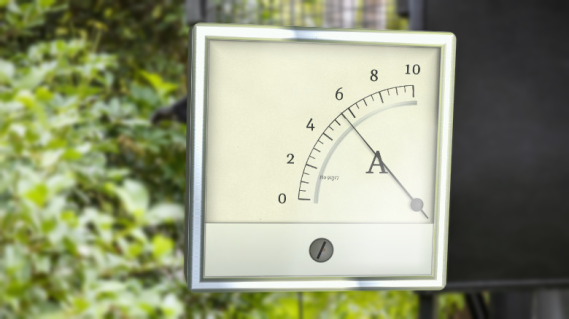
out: 5.5 A
